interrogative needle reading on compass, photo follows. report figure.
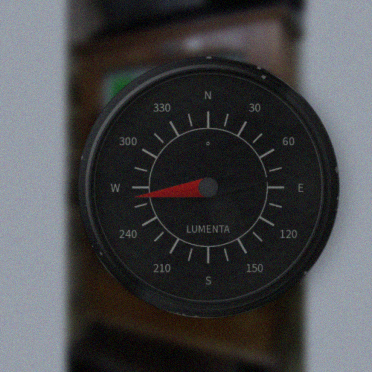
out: 262.5 °
